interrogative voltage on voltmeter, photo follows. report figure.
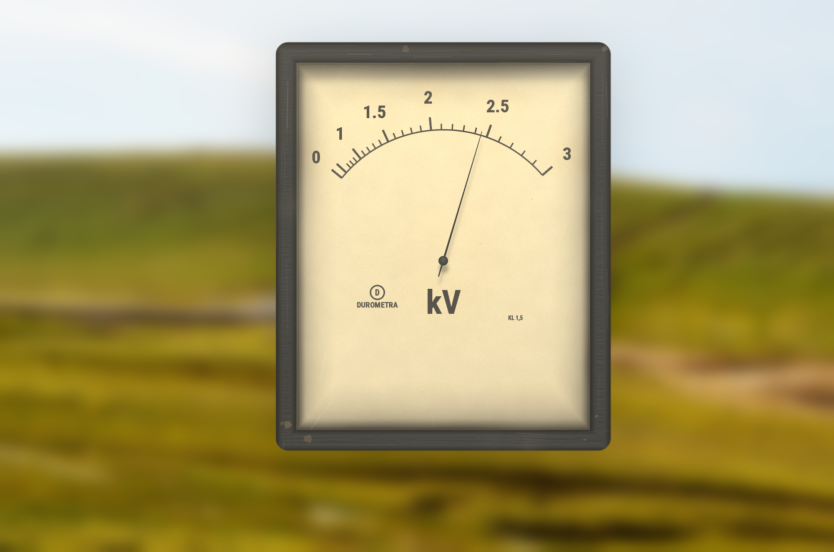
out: 2.45 kV
